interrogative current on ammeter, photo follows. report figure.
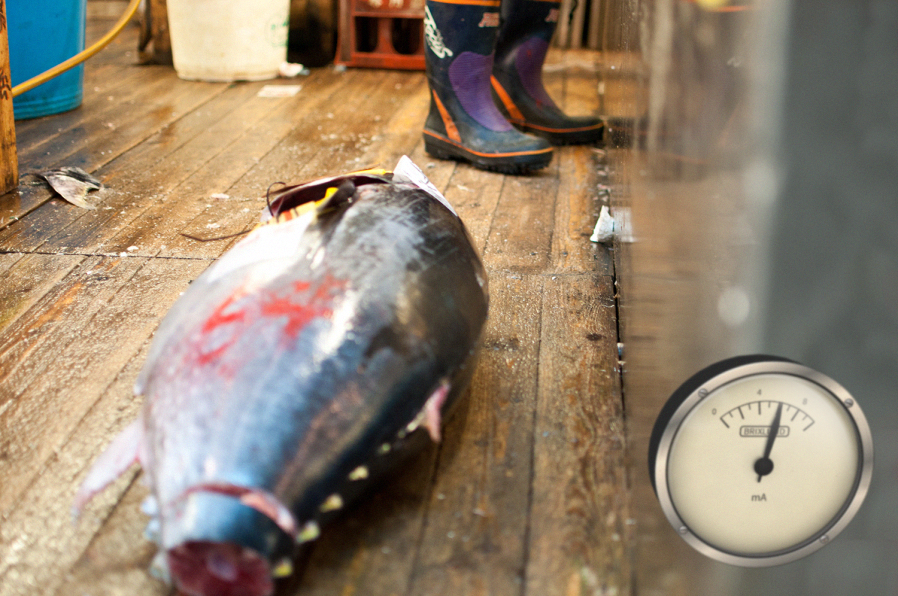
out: 6 mA
